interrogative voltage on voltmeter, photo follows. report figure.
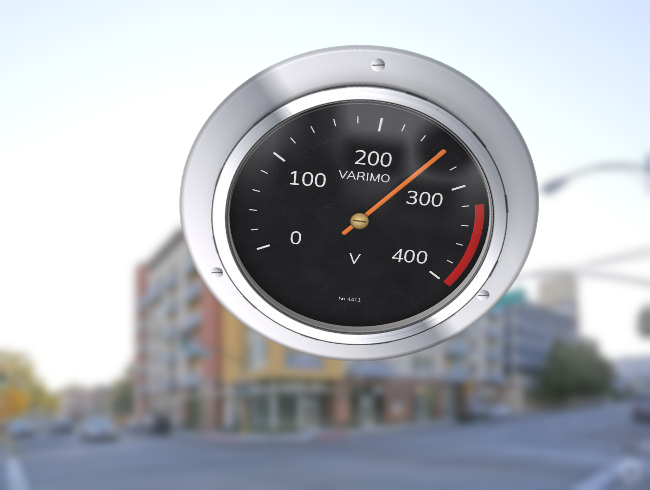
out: 260 V
